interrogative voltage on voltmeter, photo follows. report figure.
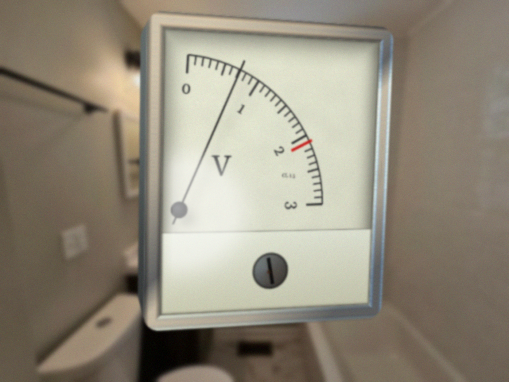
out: 0.7 V
